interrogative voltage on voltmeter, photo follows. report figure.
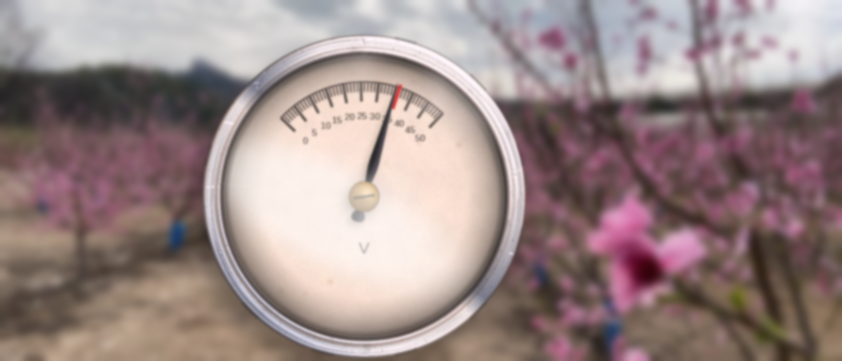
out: 35 V
